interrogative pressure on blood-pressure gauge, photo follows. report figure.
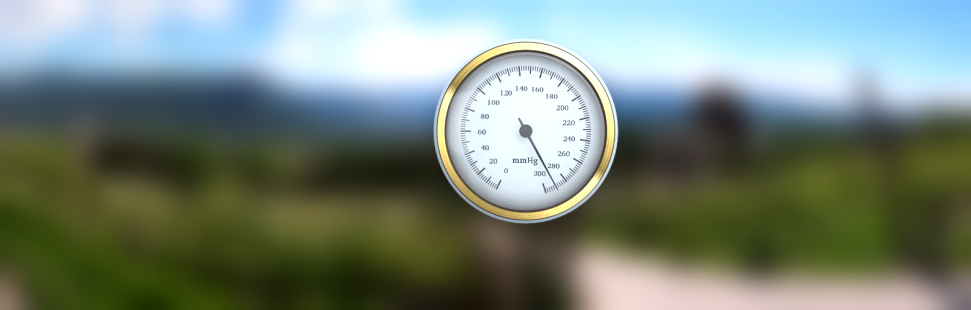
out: 290 mmHg
